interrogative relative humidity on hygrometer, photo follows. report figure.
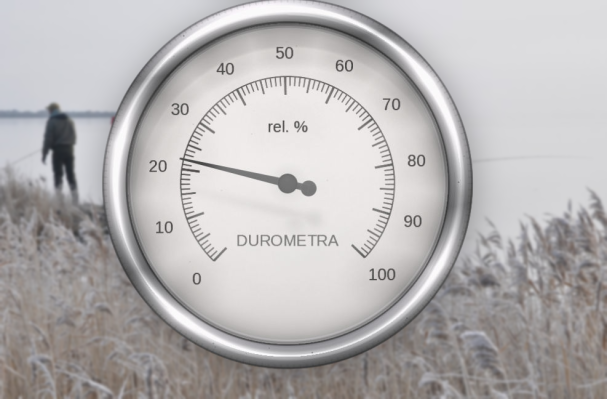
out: 22 %
